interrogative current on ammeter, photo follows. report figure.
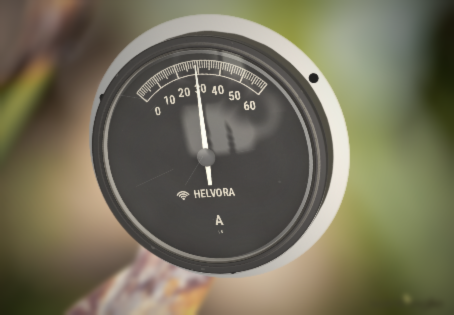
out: 30 A
